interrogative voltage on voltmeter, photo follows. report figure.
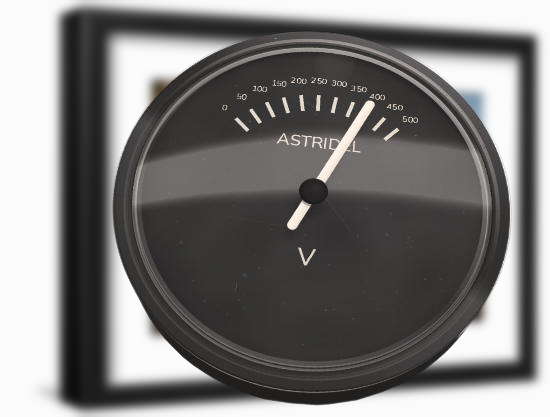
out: 400 V
